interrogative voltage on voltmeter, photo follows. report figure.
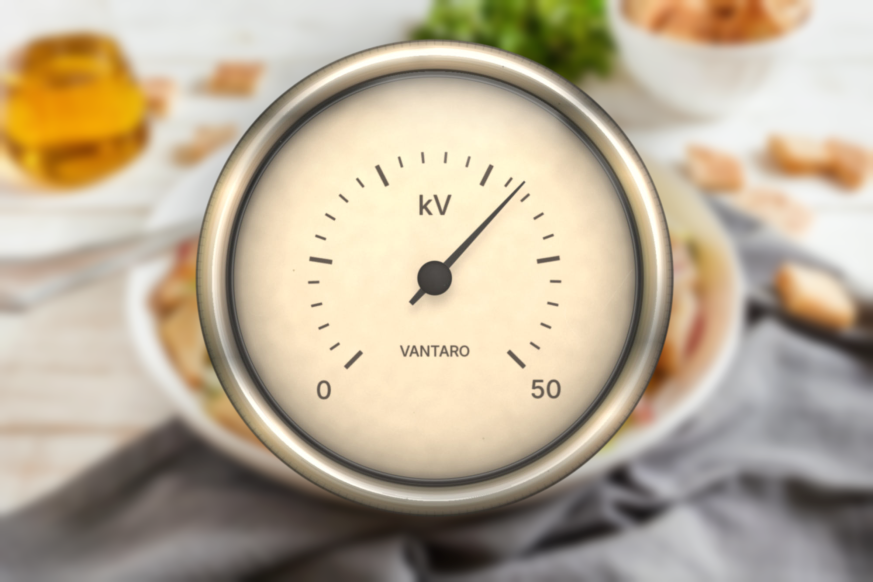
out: 33 kV
